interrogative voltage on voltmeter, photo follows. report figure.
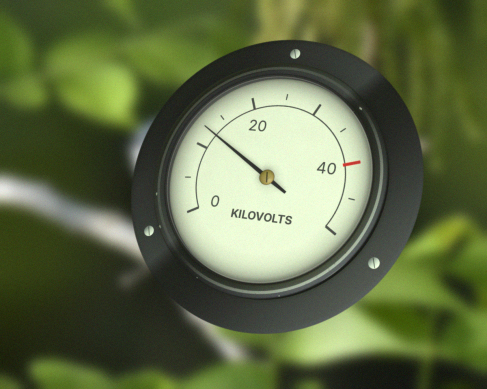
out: 12.5 kV
